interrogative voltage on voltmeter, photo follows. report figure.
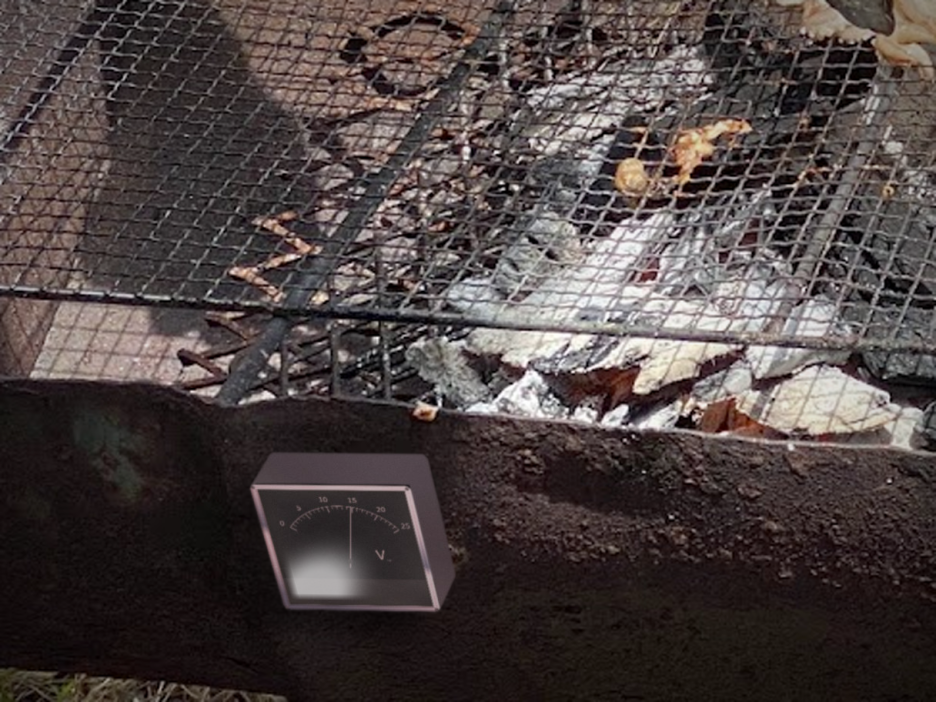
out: 15 V
